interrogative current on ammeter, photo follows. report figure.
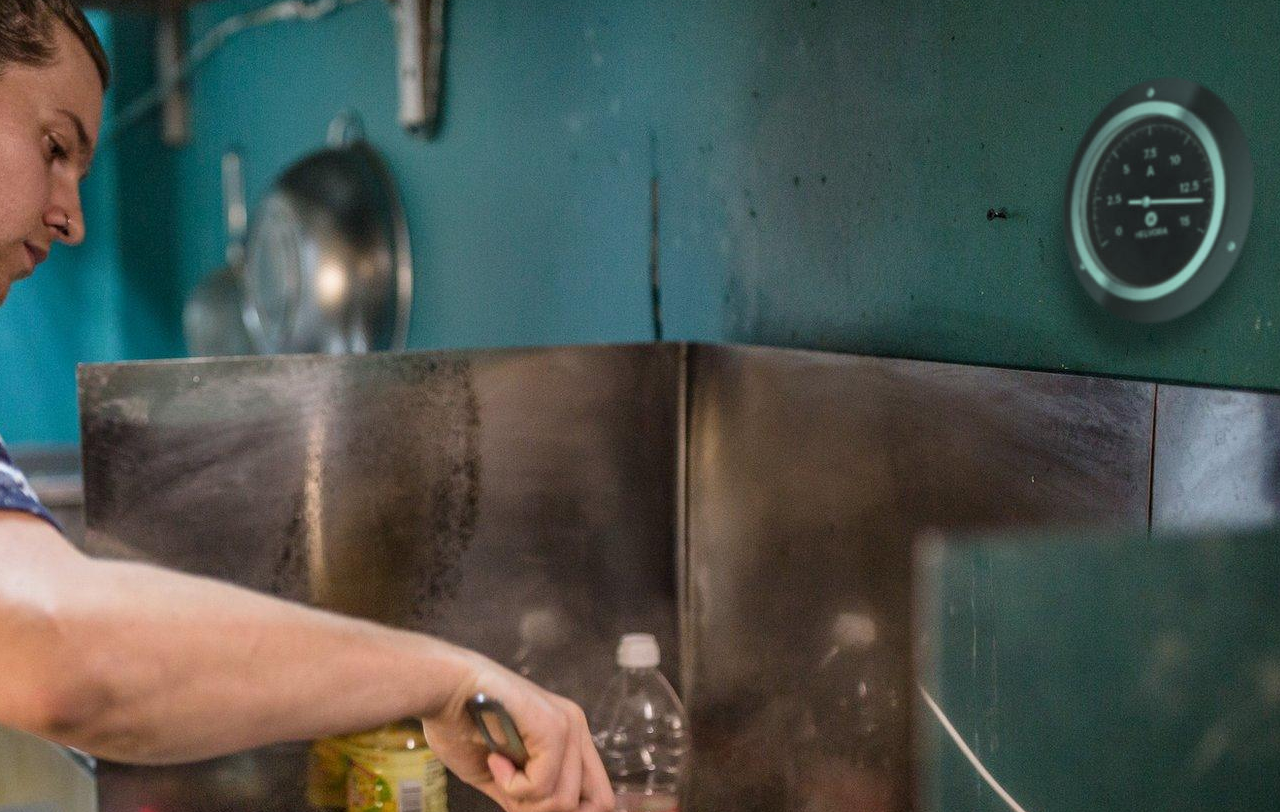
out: 13.5 A
